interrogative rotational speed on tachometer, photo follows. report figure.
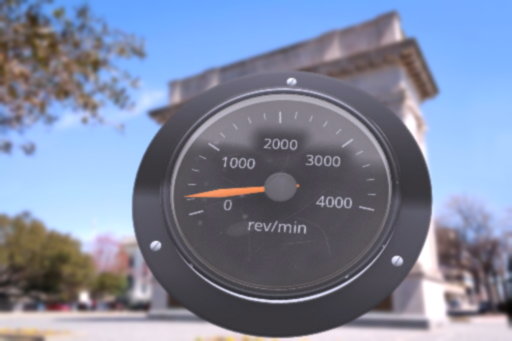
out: 200 rpm
